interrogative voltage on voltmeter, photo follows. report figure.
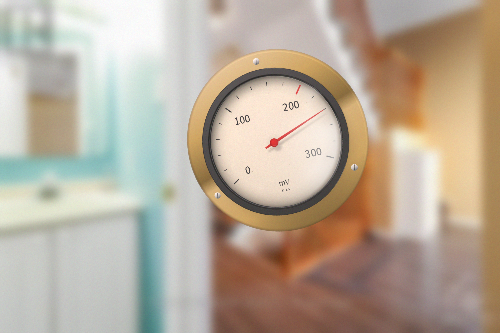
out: 240 mV
